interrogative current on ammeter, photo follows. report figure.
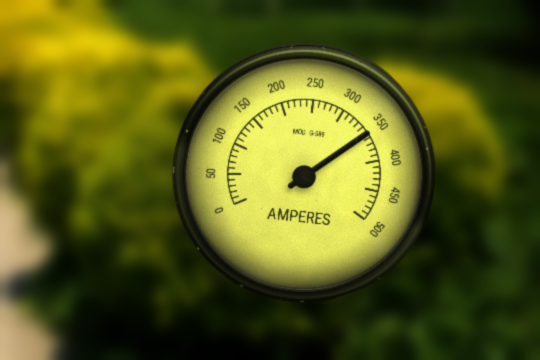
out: 350 A
